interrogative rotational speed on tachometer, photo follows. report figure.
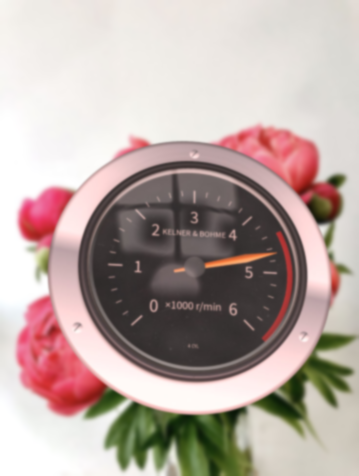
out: 4700 rpm
